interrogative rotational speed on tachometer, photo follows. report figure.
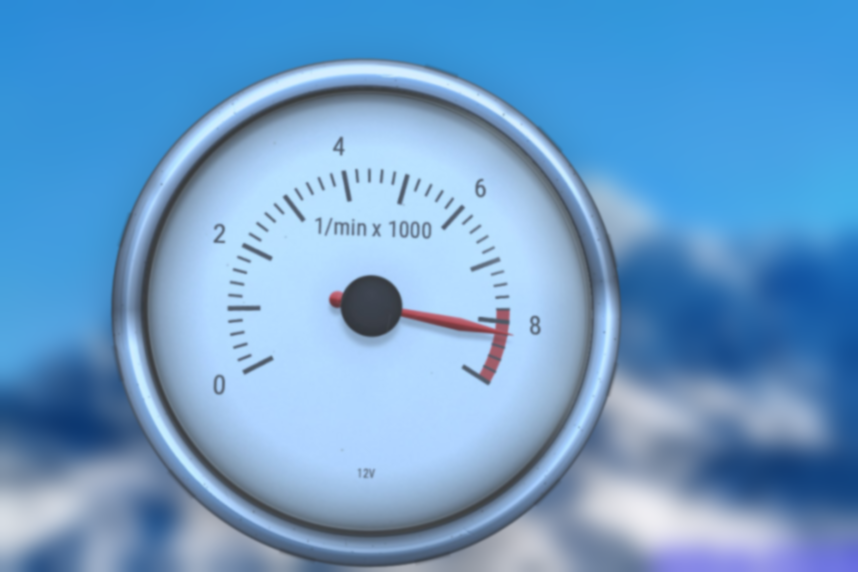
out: 8200 rpm
